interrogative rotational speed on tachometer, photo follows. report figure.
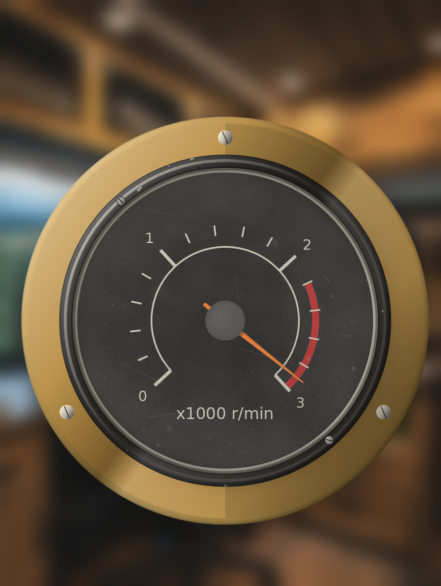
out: 2900 rpm
